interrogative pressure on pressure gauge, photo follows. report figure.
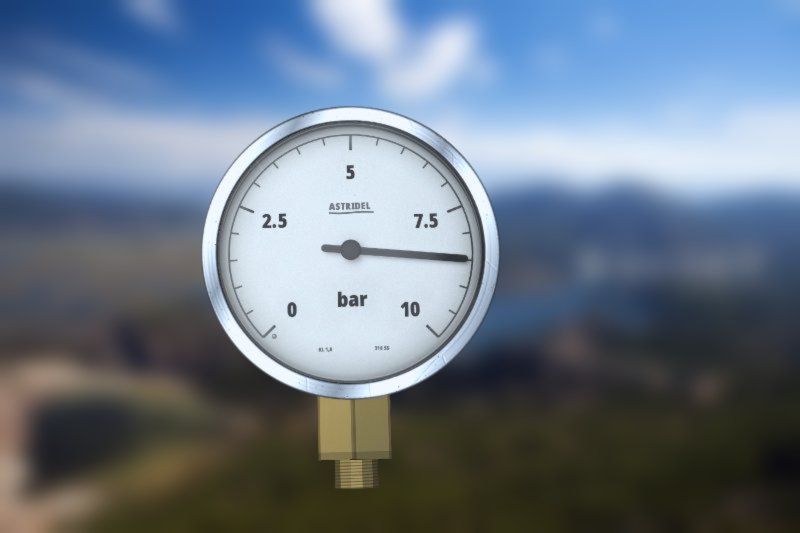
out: 8.5 bar
